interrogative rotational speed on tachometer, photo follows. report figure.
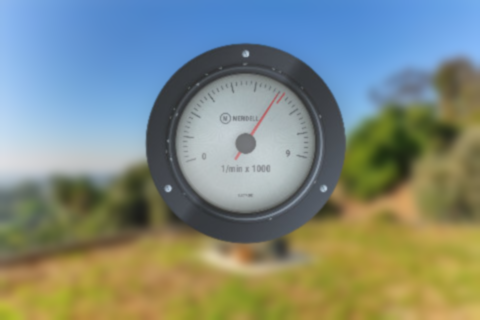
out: 6000 rpm
